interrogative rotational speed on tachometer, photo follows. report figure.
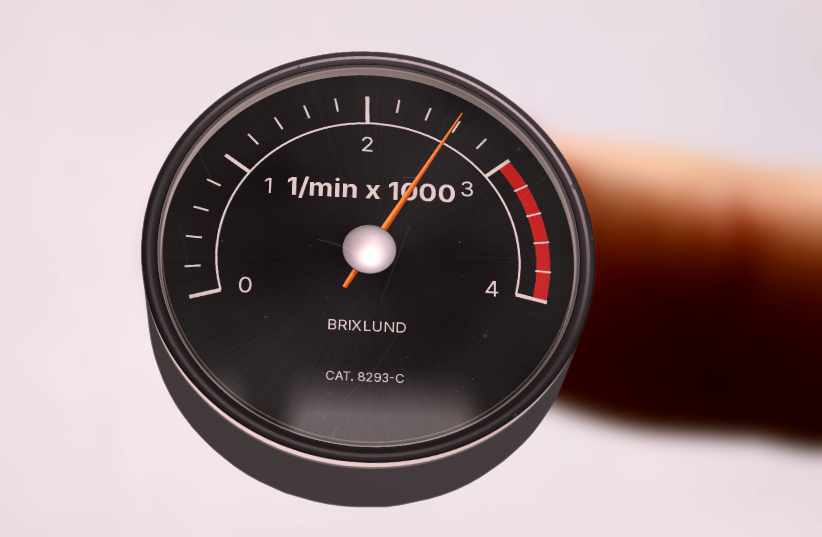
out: 2600 rpm
